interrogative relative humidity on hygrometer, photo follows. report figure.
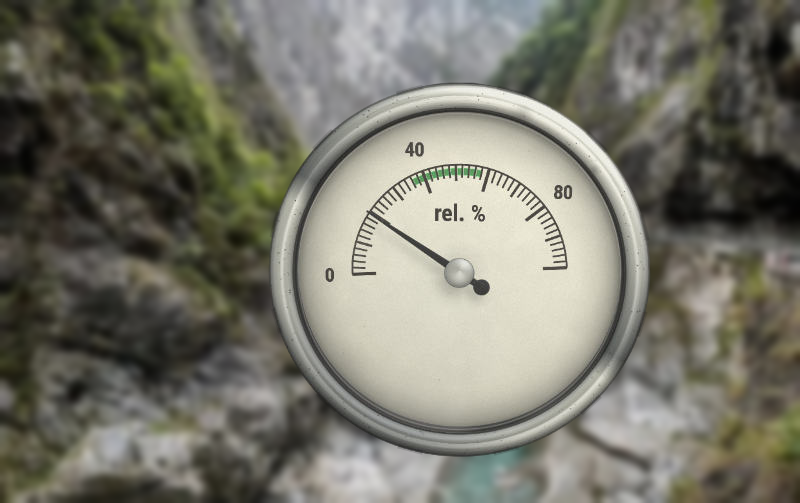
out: 20 %
